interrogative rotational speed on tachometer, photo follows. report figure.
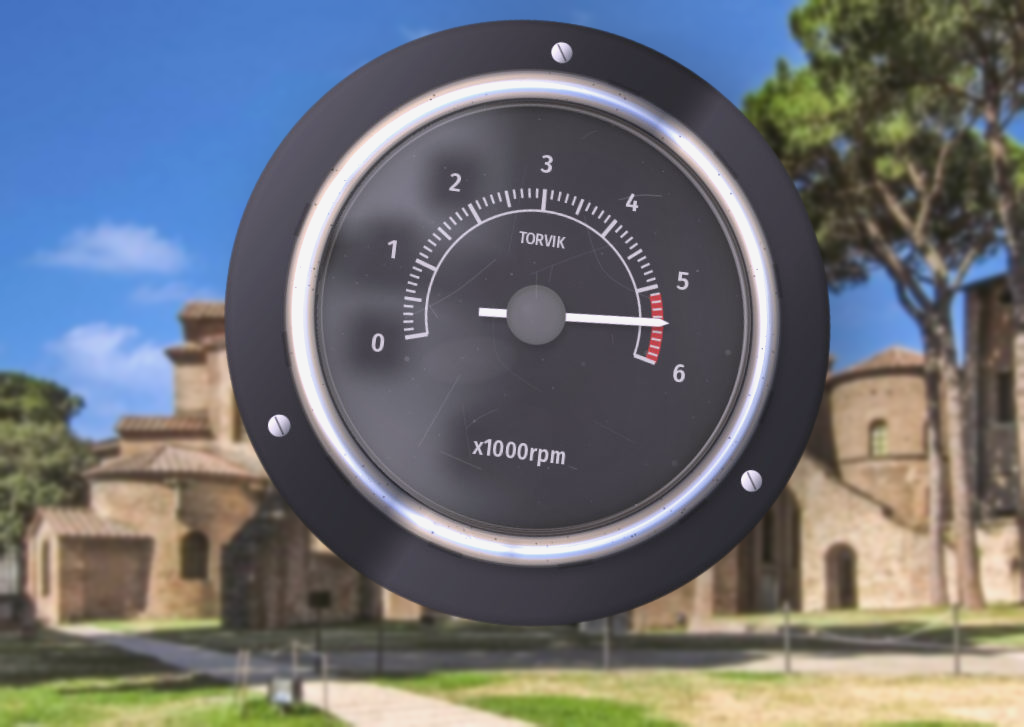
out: 5500 rpm
